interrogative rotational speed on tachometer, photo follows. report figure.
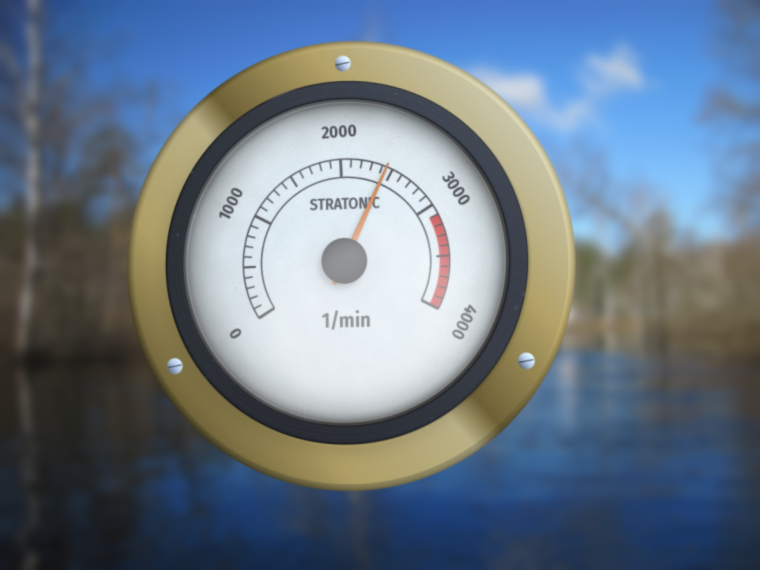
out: 2450 rpm
